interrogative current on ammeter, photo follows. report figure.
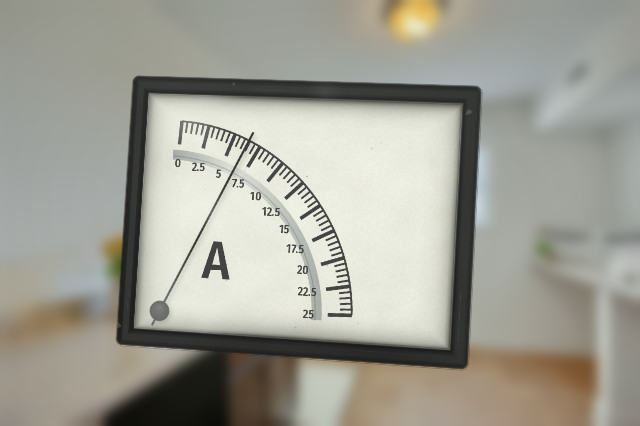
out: 6.5 A
